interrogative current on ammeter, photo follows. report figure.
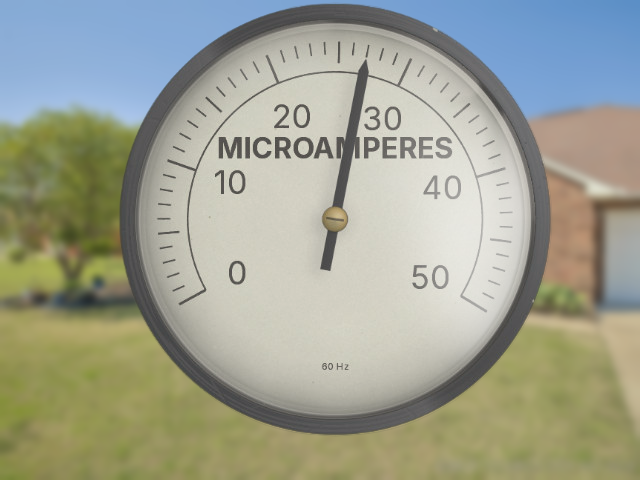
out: 27 µA
